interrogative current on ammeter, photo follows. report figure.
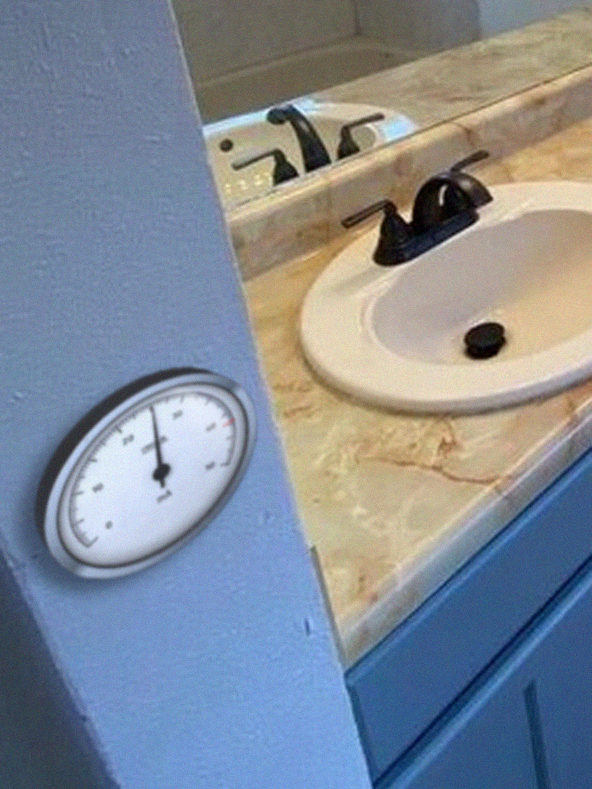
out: 25 mA
